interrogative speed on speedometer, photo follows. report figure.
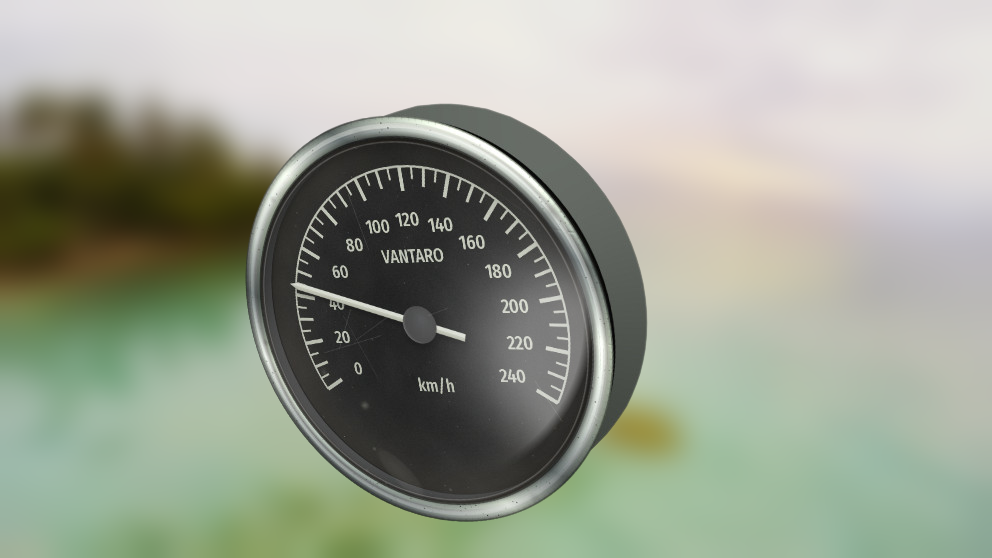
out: 45 km/h
